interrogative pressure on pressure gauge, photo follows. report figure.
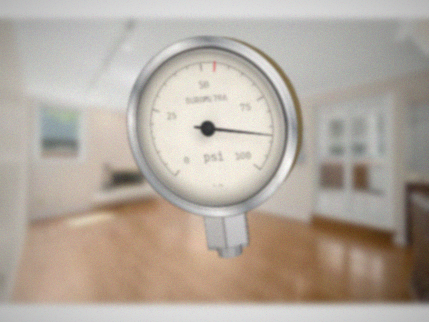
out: 87.5 psi
